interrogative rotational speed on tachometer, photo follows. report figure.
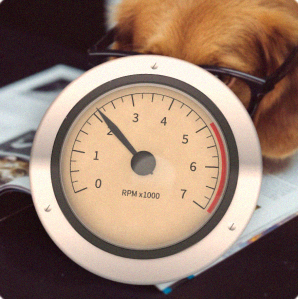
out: 2125 rpm
